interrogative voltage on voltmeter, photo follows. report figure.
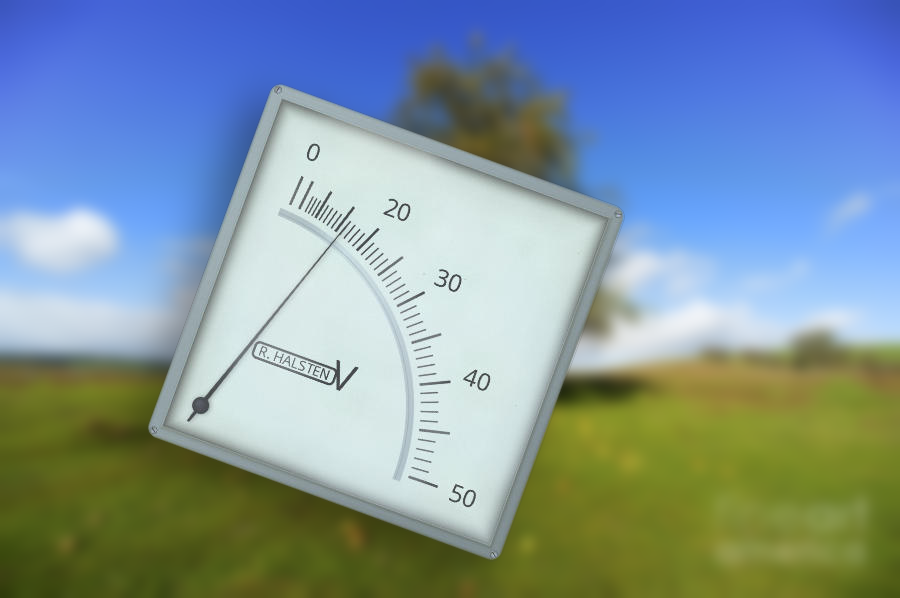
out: 16 V
